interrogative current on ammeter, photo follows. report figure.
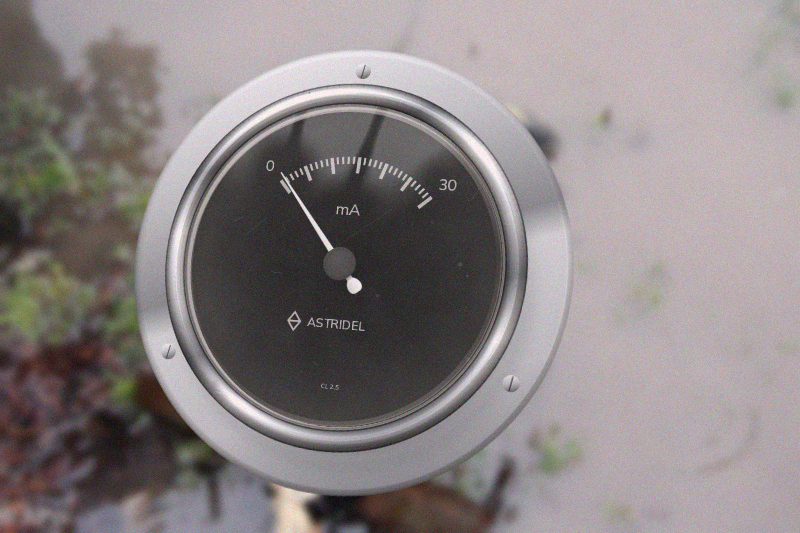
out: 1 mA
